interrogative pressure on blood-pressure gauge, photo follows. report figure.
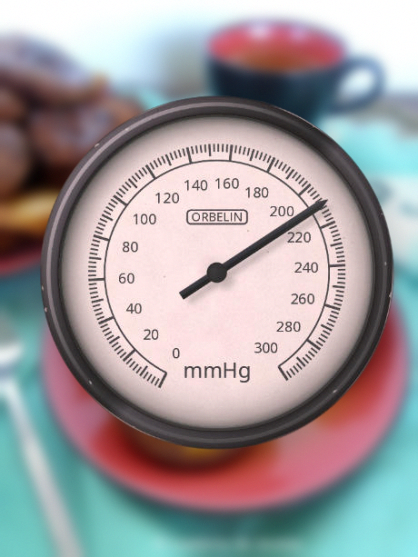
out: 210 mmHg
